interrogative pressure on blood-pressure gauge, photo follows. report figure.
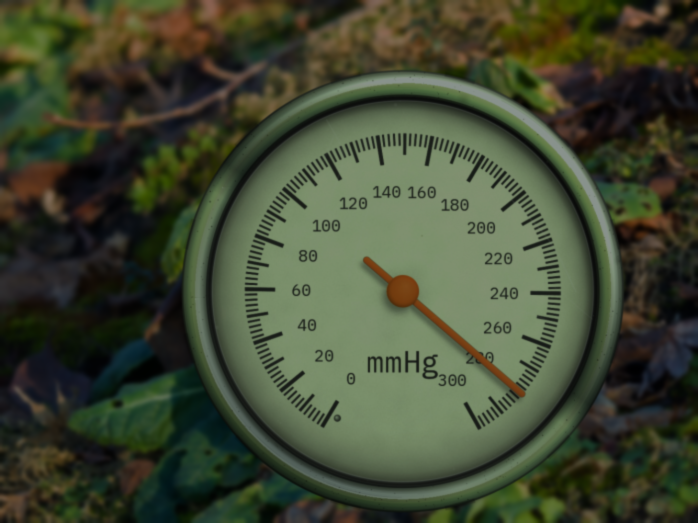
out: 280 mmHg
